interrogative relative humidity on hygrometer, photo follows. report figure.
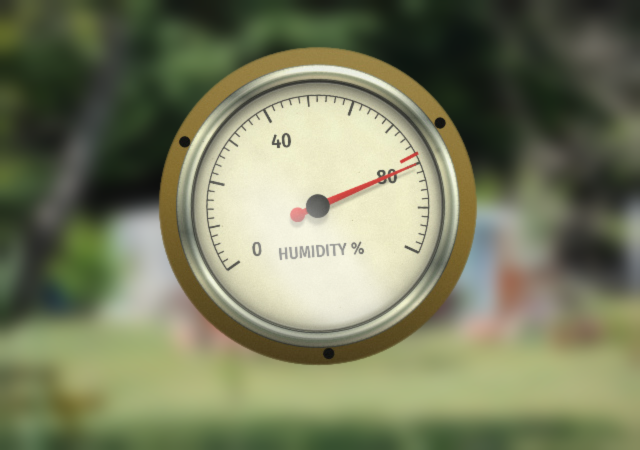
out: 80 %
